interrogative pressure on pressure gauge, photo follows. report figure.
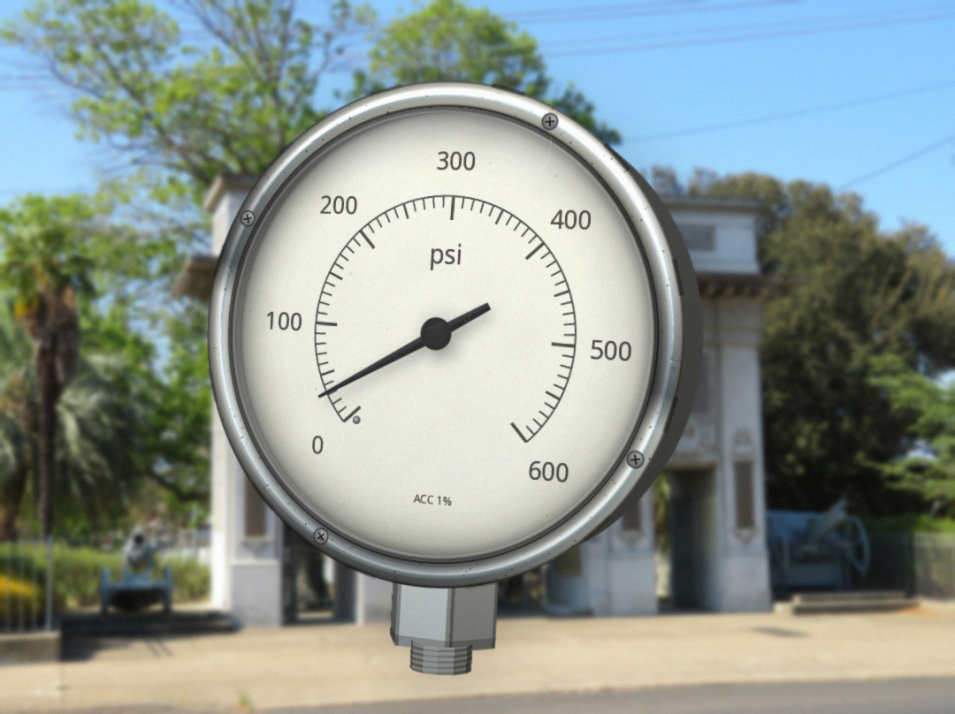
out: 30 psi
